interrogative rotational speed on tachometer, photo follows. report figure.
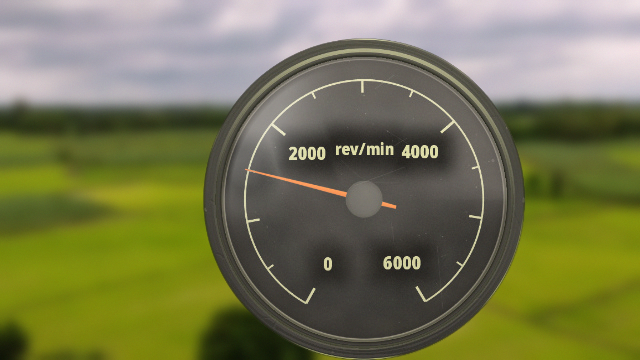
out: 1500 rpm
